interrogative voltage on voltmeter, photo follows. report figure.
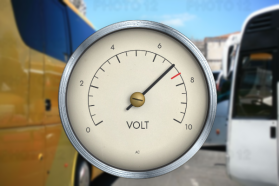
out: 7 V
